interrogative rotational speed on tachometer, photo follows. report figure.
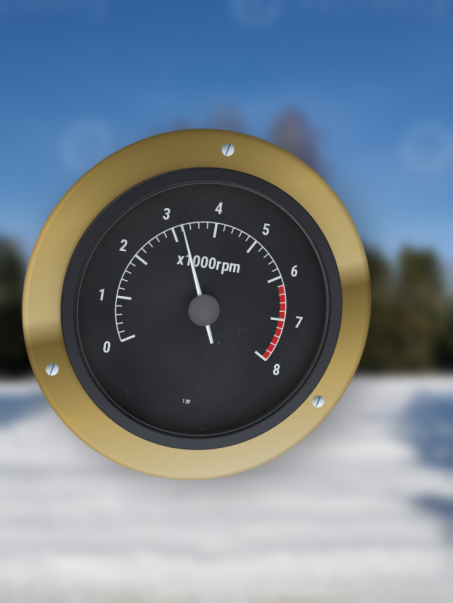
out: 3200 rpm
